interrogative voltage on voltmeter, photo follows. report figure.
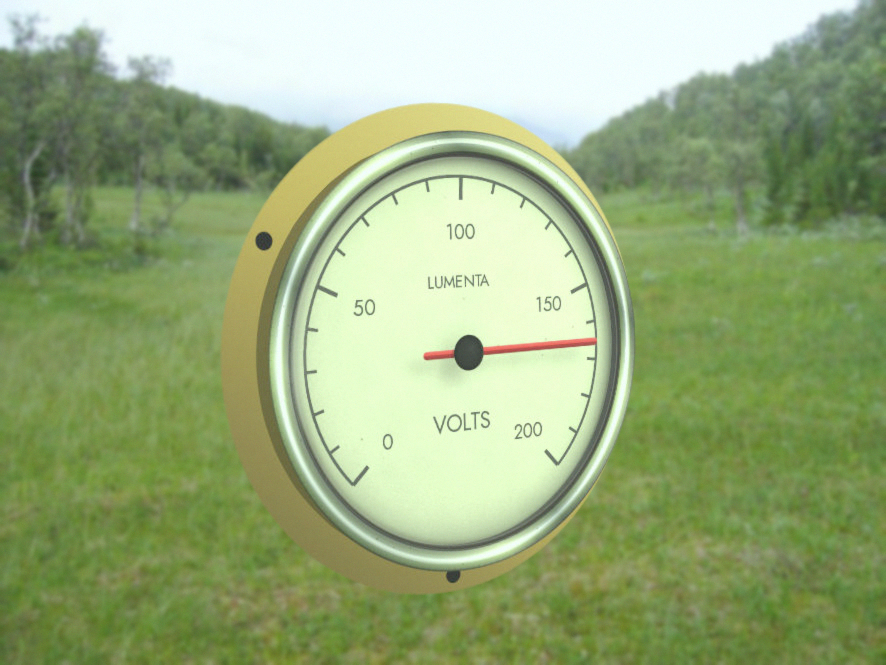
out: 165 V
